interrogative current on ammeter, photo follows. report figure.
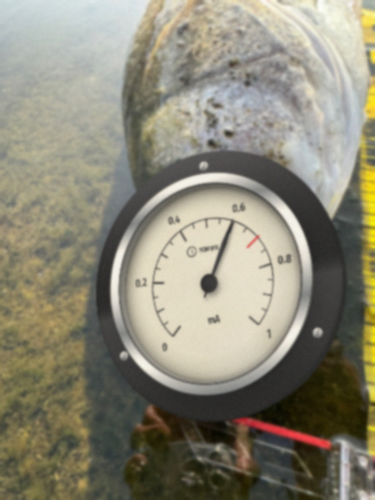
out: 0.6 mA
